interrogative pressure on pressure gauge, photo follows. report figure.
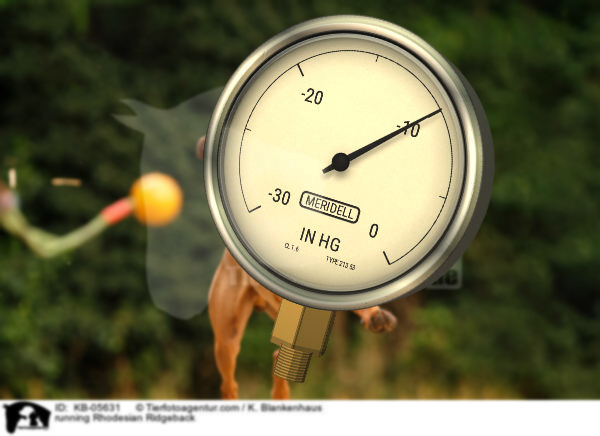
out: -10 inHg
